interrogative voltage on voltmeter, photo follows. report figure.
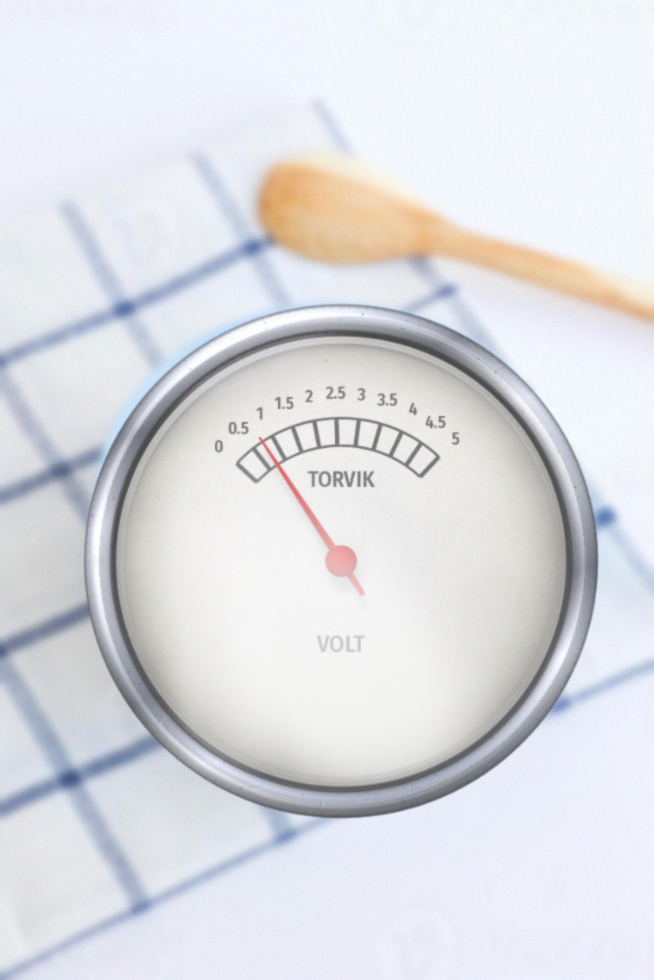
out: 0.75 V
